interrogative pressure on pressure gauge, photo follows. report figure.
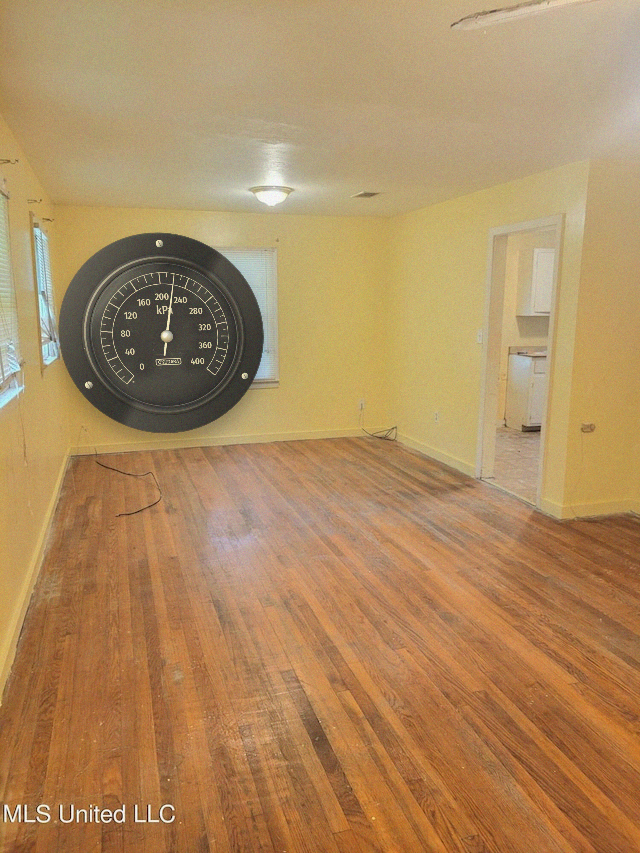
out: 220 kPa
